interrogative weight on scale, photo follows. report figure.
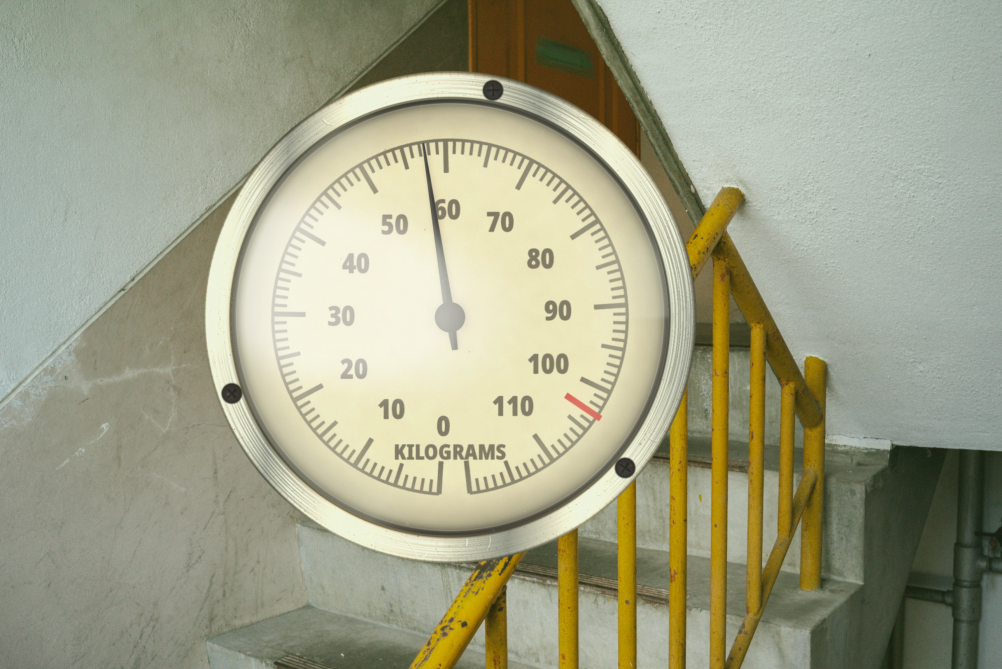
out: 57.5 kg
